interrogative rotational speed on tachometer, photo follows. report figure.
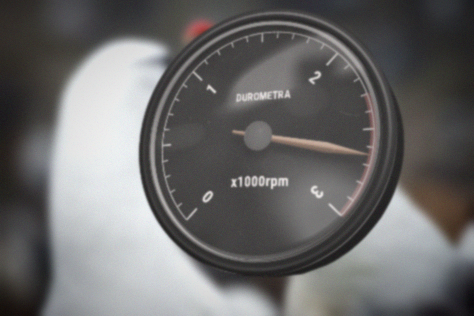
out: 2650 rpm
